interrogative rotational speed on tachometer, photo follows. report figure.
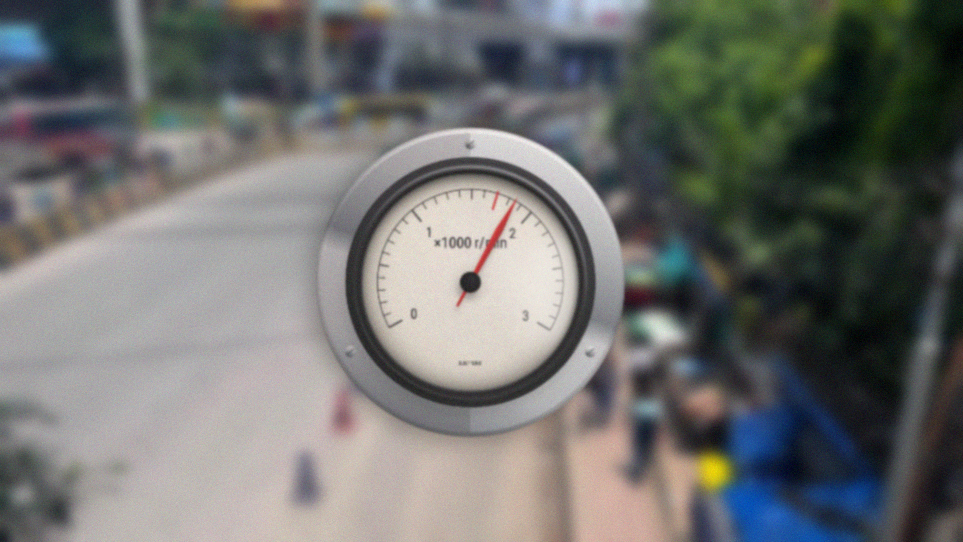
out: 1850 rpm
